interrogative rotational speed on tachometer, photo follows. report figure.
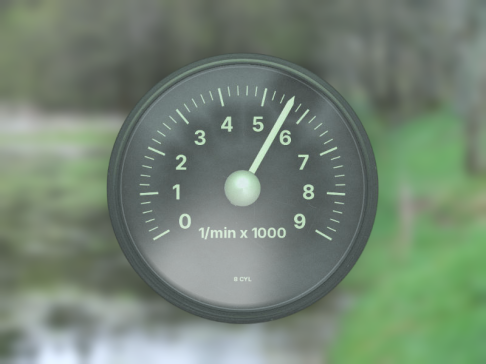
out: 5600 rpm
